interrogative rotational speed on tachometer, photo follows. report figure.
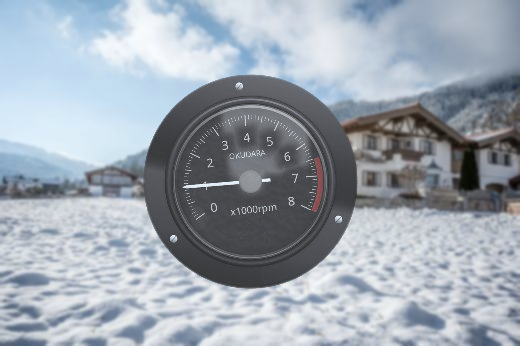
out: 1000 rpm
